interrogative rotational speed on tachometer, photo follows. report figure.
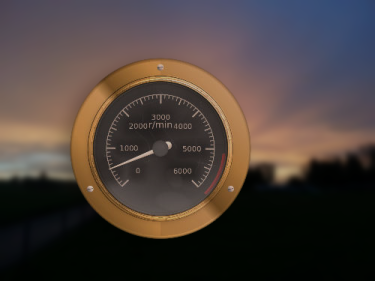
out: 500 rpm
